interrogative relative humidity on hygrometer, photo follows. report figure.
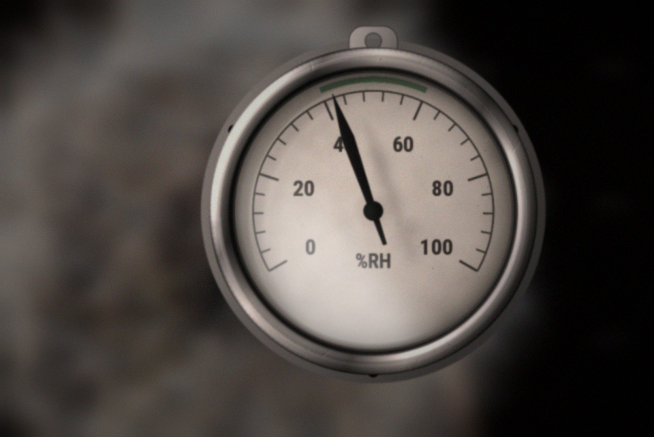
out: 42 %
